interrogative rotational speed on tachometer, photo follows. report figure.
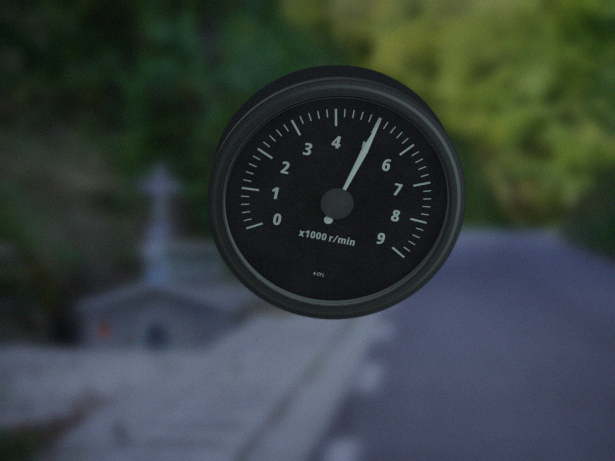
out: 5000 rpm
